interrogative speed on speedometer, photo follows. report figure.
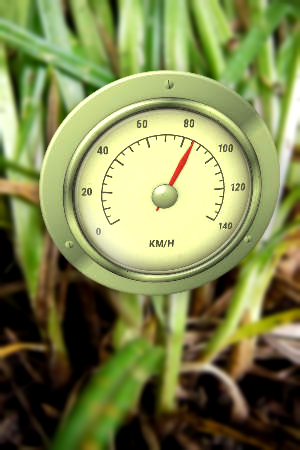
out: 85 km/h
